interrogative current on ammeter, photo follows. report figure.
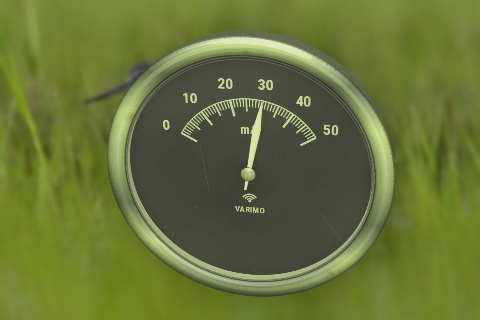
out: 30 mA
